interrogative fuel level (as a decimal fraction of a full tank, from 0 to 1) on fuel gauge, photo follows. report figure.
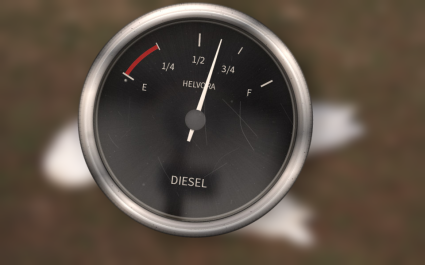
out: 0.625
